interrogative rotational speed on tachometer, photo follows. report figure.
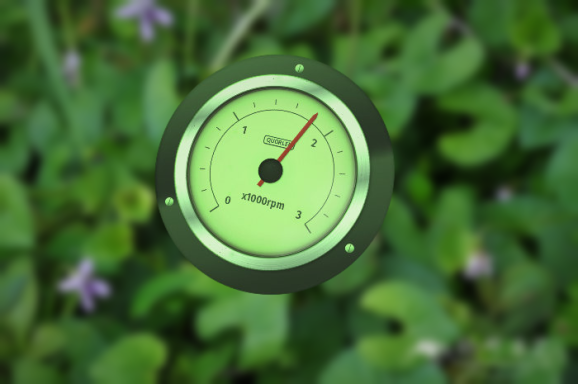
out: 1800 rpm
